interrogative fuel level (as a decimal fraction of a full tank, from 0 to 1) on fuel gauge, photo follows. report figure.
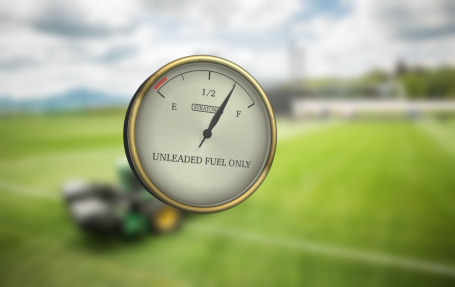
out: 0.75
